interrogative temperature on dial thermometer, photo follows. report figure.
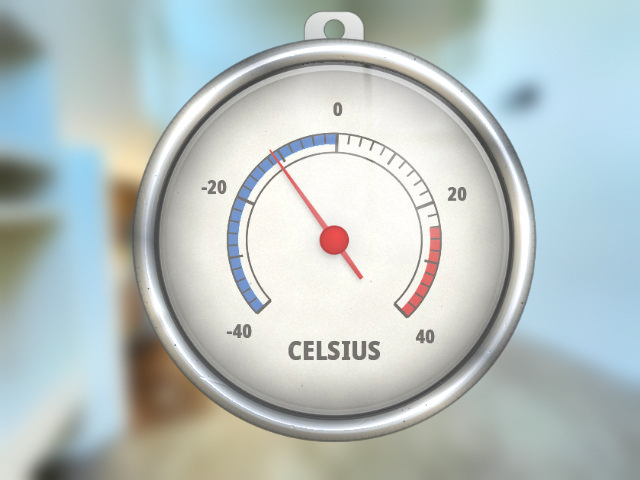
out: -11 °C
